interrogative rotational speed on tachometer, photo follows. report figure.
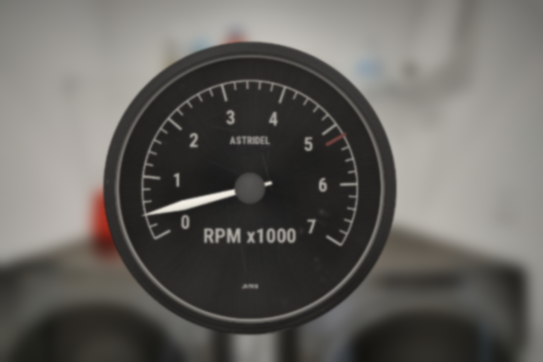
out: 400 rpm
